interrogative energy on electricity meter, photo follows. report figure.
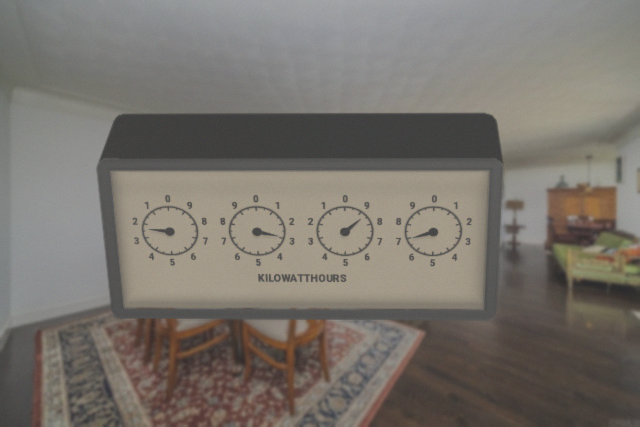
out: 2287 kWh
